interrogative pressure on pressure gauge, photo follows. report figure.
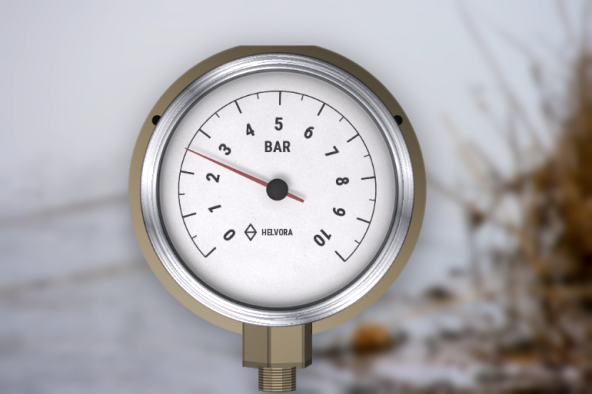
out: 2.5 bar
